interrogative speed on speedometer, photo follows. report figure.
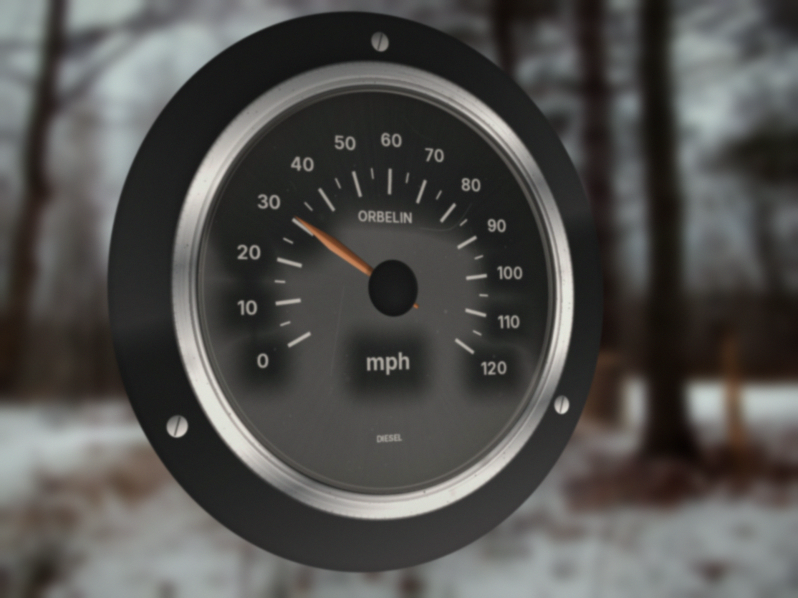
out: 30 mph
